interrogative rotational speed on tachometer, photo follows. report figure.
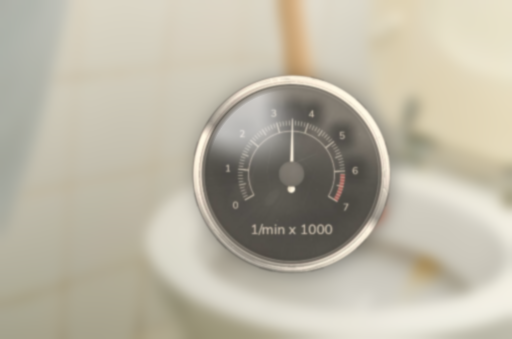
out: 3500 rpm
